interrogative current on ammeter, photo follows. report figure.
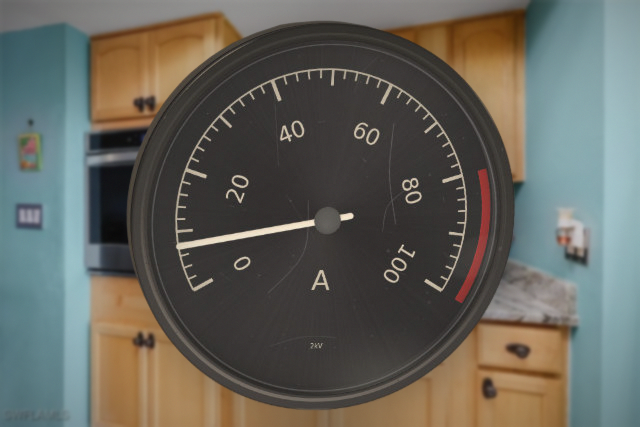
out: 8 A
